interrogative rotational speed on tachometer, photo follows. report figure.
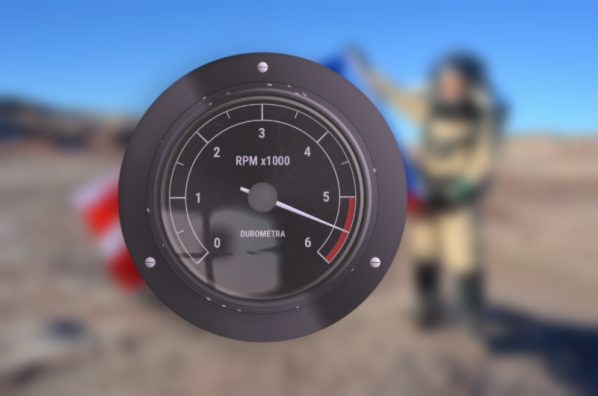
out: 5500 rpm
